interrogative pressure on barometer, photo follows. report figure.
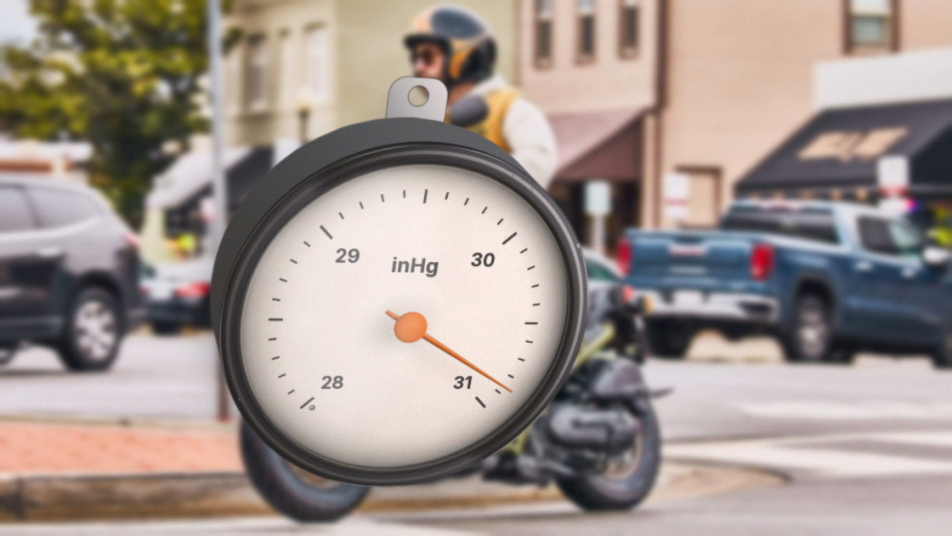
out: 30.85 inHg
